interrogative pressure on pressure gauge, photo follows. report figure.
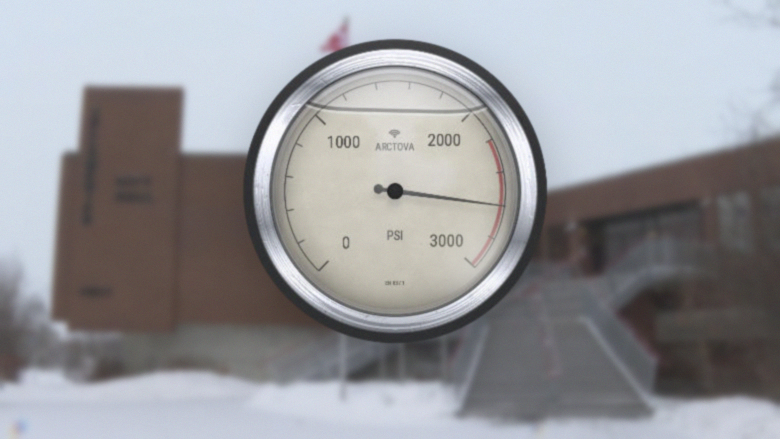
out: 2600 psi
